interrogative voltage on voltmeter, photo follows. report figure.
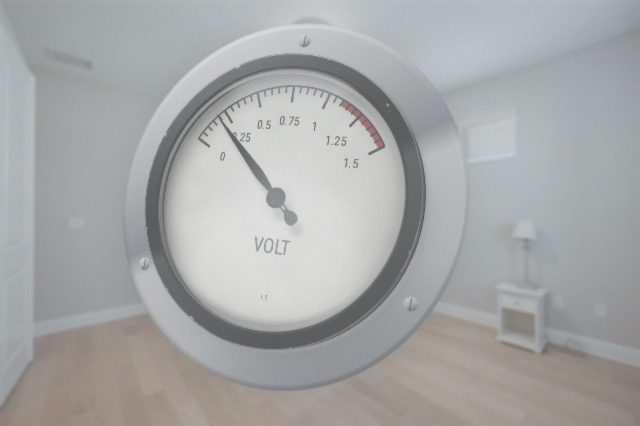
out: 0.2 V
